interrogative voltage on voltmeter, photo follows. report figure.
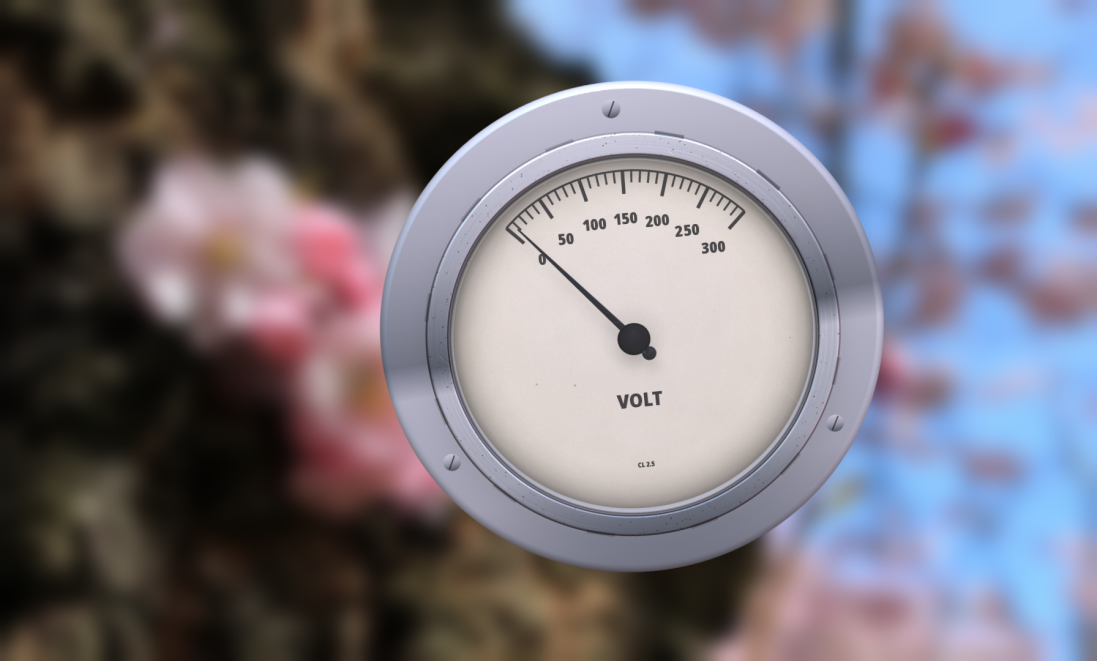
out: 10 V
